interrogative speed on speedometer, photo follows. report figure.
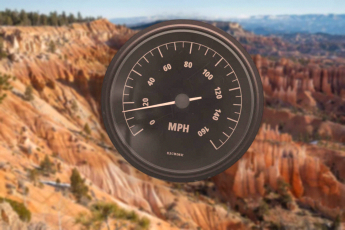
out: 15 mph
